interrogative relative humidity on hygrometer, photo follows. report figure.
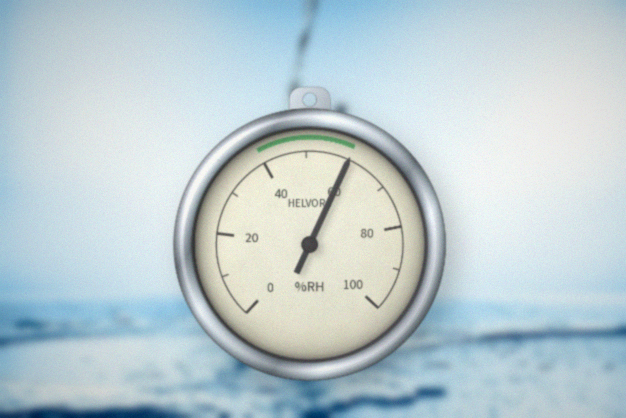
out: 60 %
